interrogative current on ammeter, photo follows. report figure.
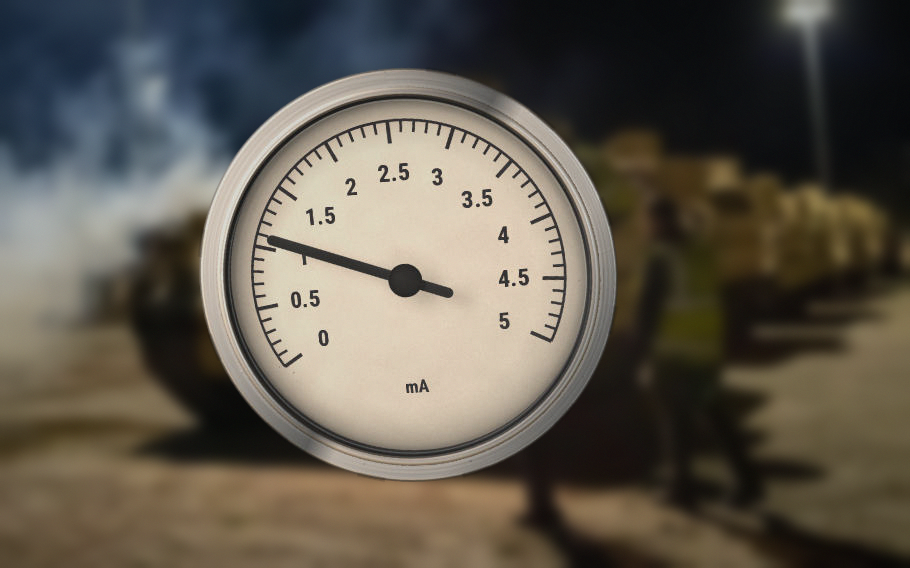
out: 1.1 mA
